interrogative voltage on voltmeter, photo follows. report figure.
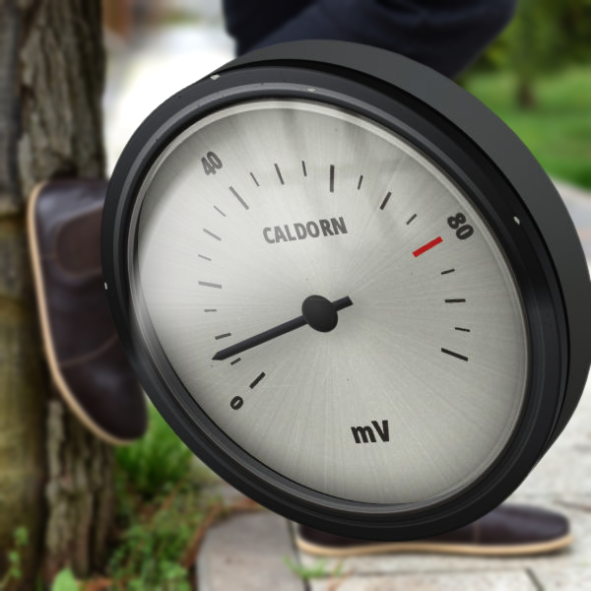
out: 7.5 mV
